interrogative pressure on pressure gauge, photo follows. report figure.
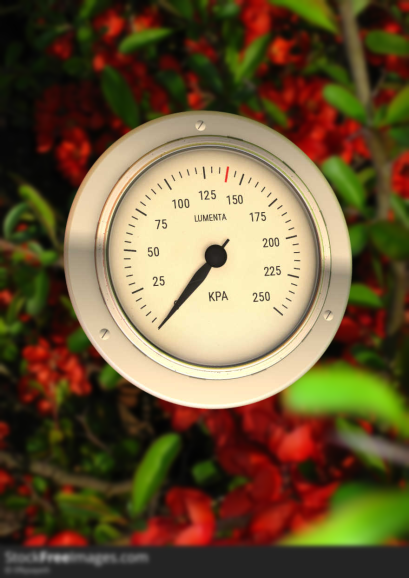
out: 0 kPa
